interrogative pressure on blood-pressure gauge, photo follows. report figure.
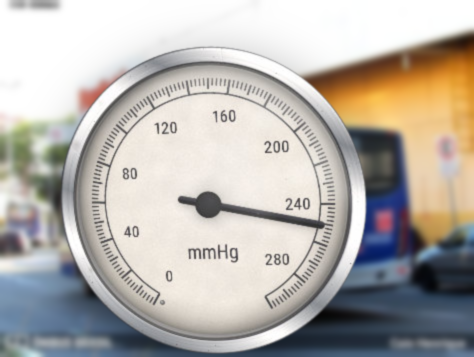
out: 250 mmHg
